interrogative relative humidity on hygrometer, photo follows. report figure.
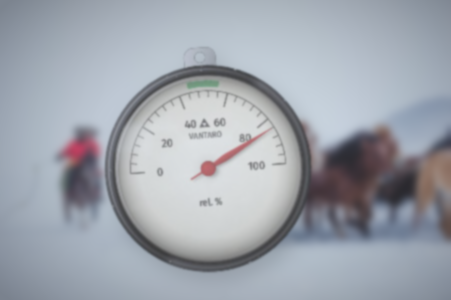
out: 84 %
